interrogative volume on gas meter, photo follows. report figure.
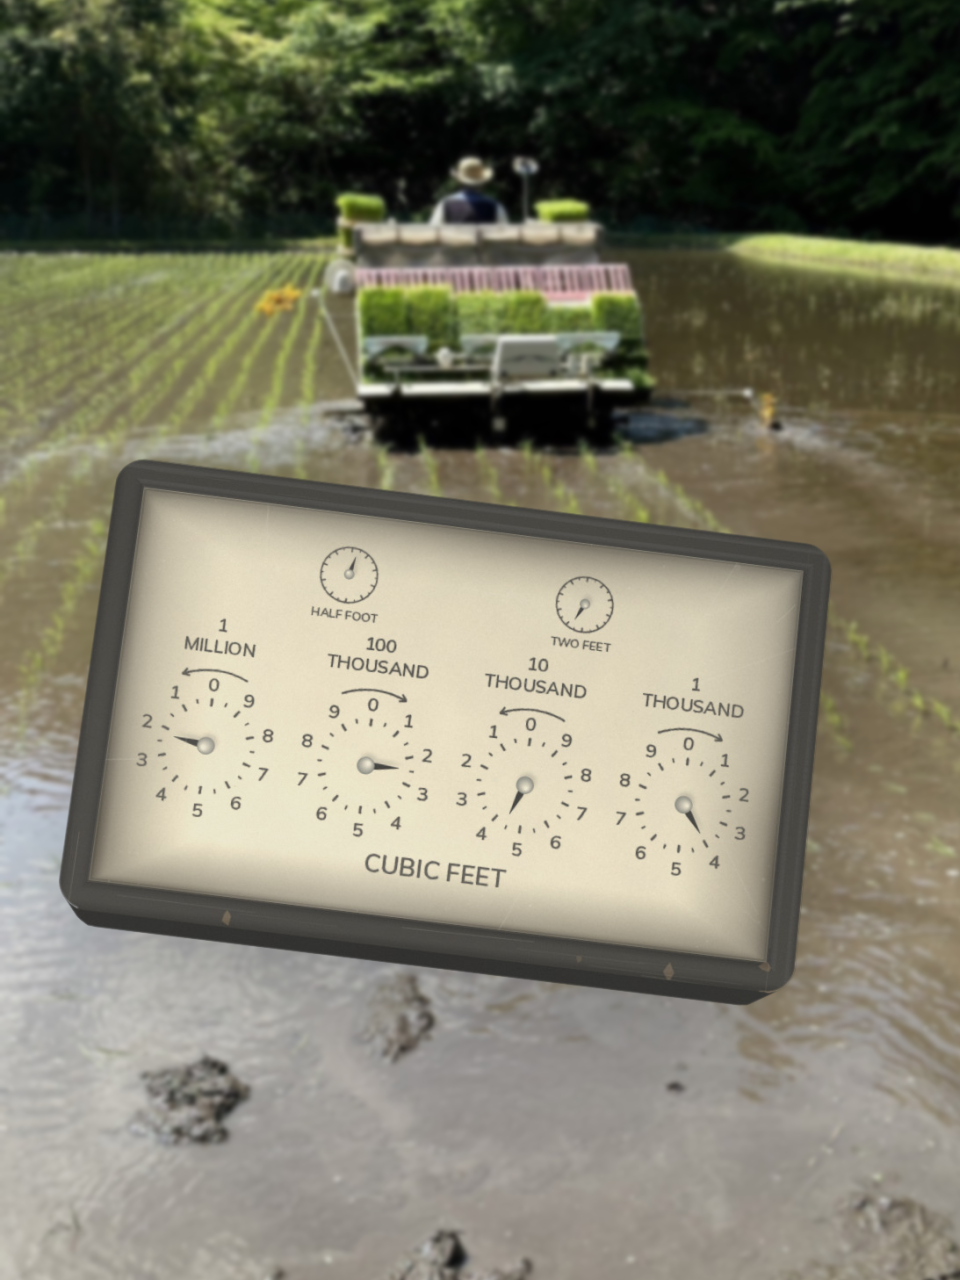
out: 224400 ft³
